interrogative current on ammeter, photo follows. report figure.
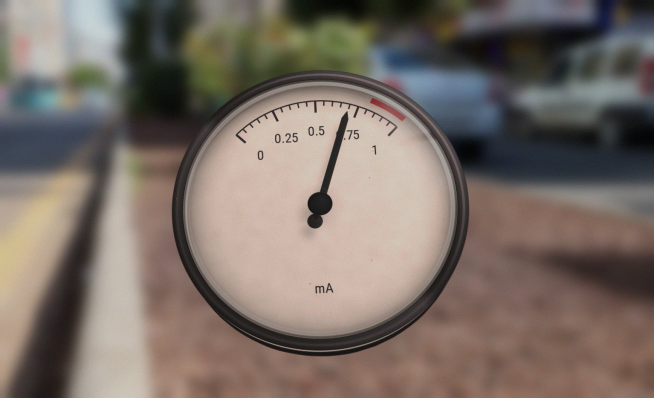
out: 0.7 mA
